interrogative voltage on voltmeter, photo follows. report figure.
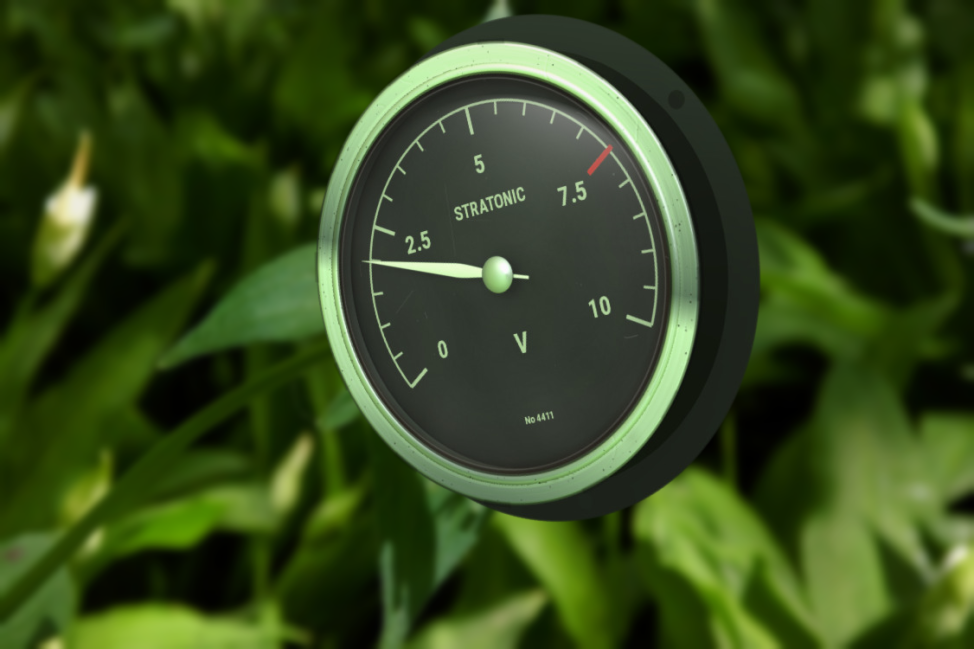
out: 2 V
